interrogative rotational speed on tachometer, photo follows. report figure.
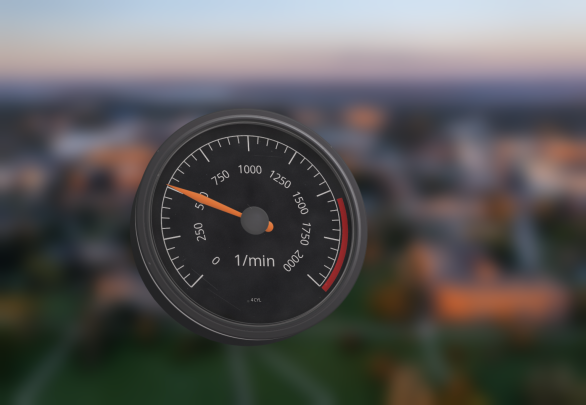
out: 500 rpm
